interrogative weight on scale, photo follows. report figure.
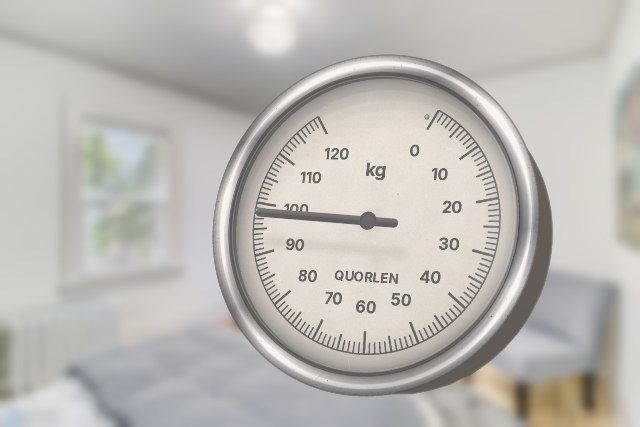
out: 98 kg
